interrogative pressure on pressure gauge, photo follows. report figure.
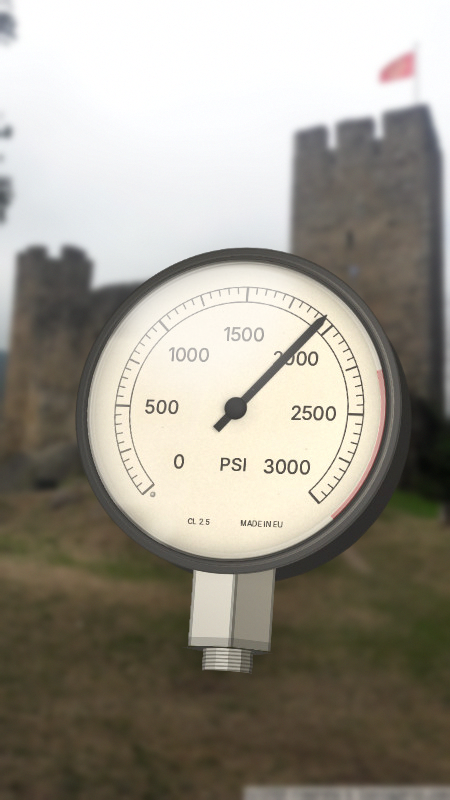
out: 1950 psi
